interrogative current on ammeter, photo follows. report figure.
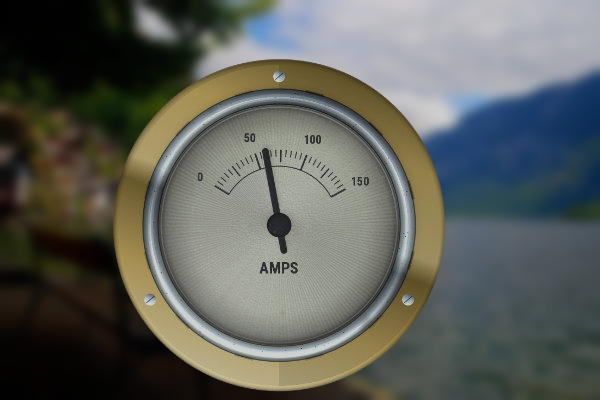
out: 60 A
